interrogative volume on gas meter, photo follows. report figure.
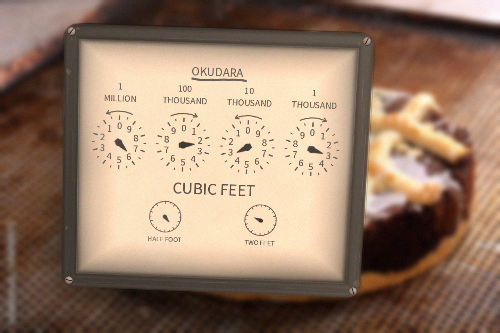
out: 623300 ft³
